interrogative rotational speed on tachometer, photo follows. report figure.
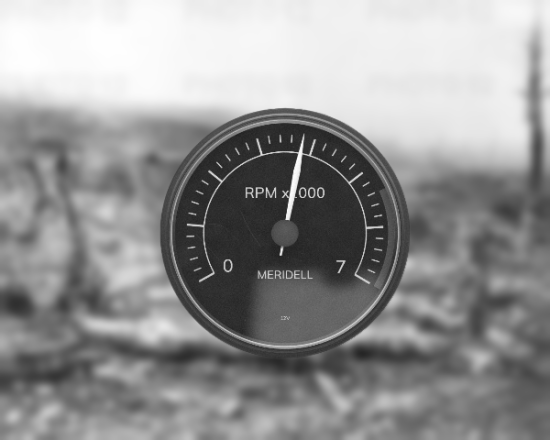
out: 3800 rpm
